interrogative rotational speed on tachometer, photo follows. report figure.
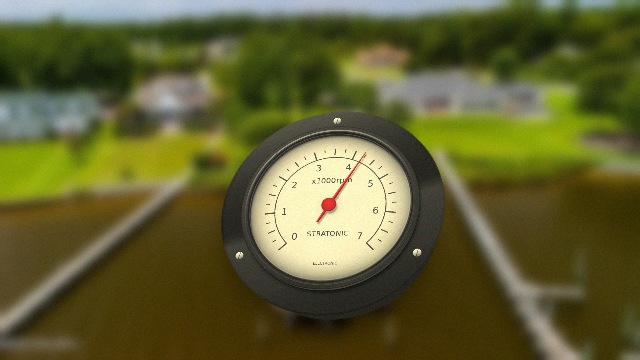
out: 4250 rpm
